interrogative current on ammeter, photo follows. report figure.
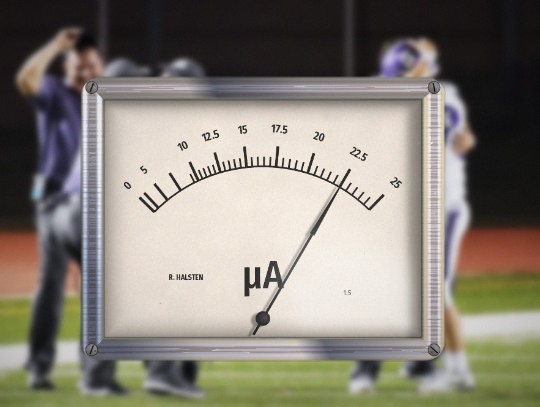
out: 22.5 µA
